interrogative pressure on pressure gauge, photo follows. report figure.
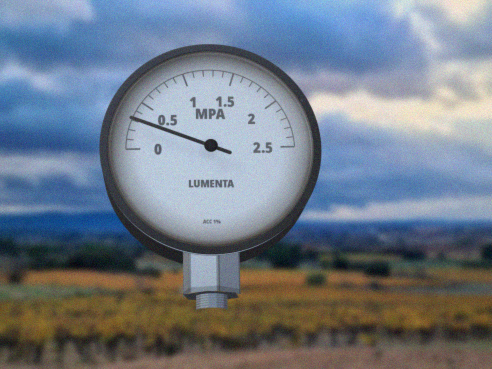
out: 0.3 MPa
